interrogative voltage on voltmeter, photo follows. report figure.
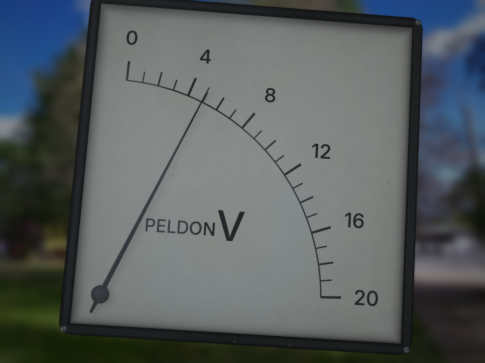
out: 5 V
